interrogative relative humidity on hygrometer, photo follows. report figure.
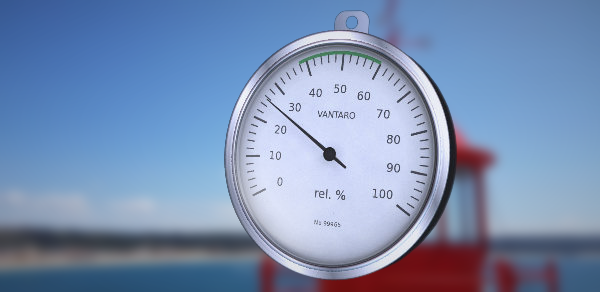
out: 26 %
